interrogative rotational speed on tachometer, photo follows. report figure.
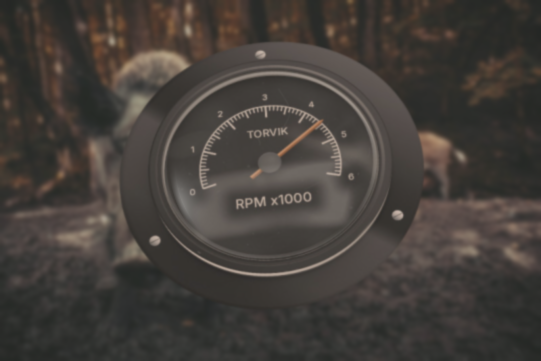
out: 4500 rpm
